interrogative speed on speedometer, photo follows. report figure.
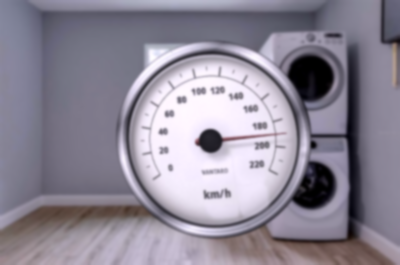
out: 190 km/h
